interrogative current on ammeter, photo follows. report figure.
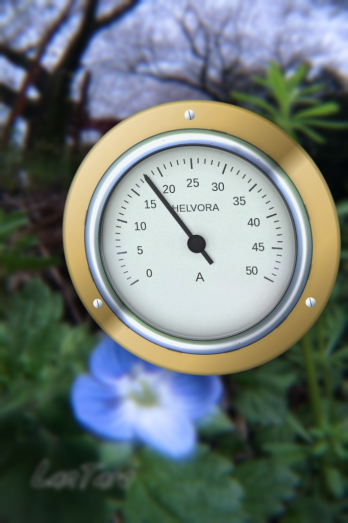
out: 18 A
